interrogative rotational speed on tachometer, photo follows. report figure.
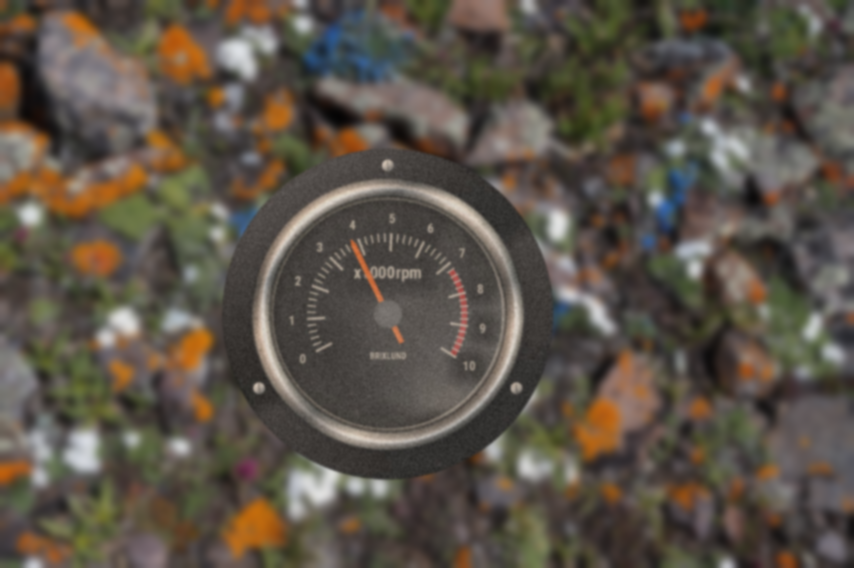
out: 3800 rpm
